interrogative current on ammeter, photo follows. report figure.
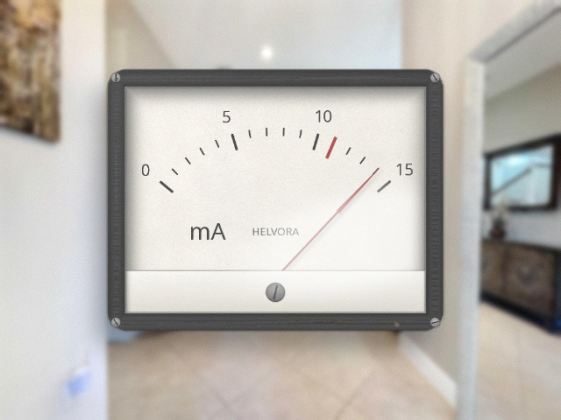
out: 14 mA
